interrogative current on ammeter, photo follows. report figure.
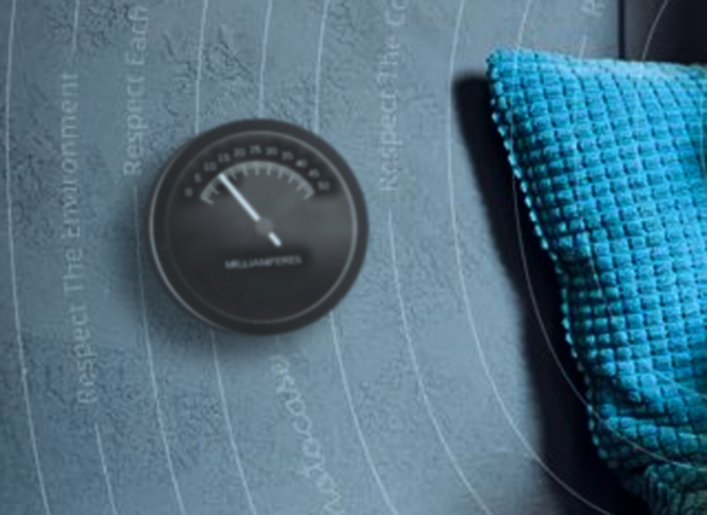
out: 10 mA
